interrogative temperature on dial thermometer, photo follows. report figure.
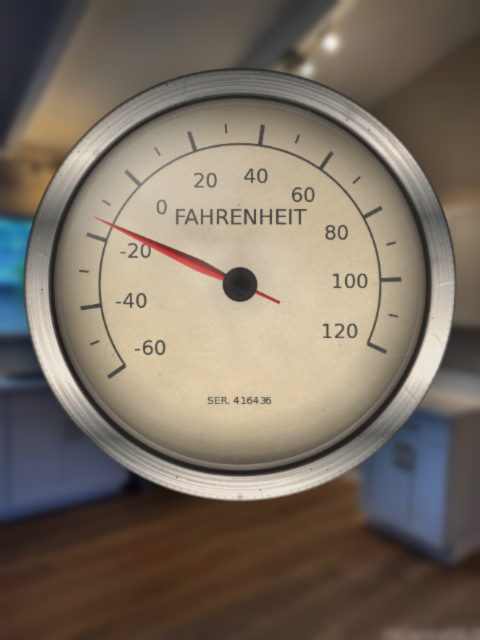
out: -15 °F
